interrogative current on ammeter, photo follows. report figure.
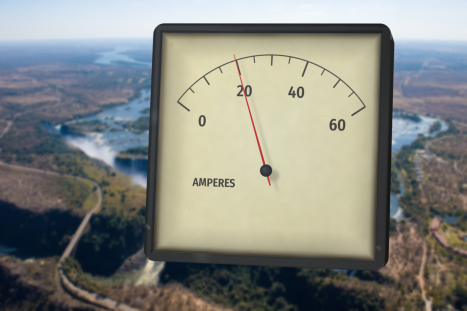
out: 20 A
